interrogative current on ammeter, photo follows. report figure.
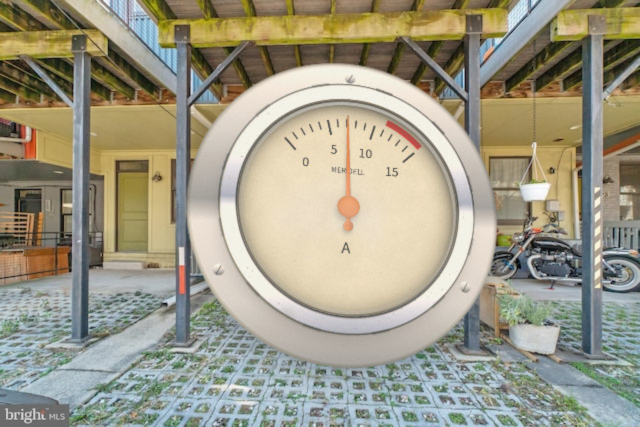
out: 7 A
